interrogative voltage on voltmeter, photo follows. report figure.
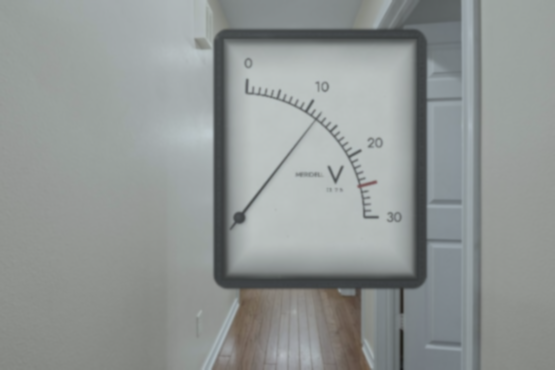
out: 12 V
